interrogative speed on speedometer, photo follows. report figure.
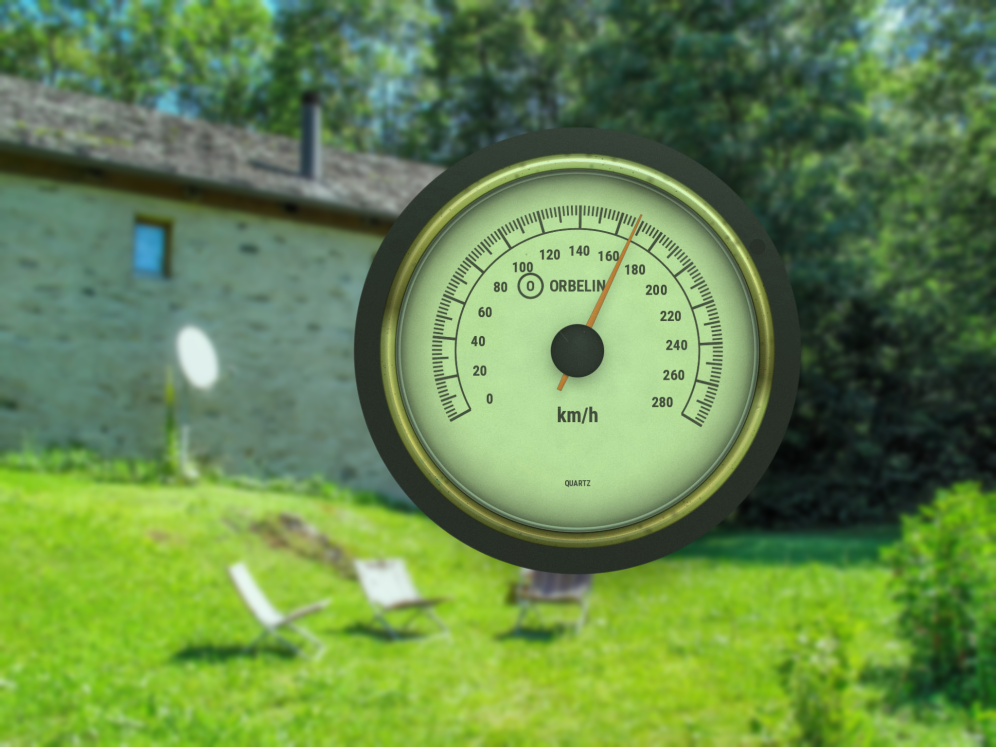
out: 168 km/h
